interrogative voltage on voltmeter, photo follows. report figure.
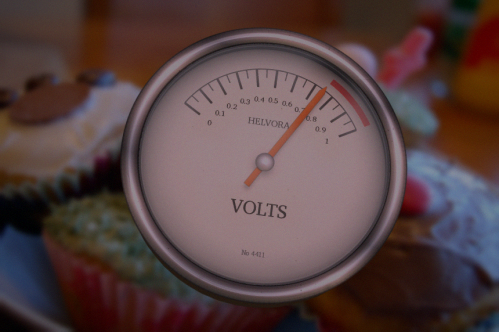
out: 0.75 V
